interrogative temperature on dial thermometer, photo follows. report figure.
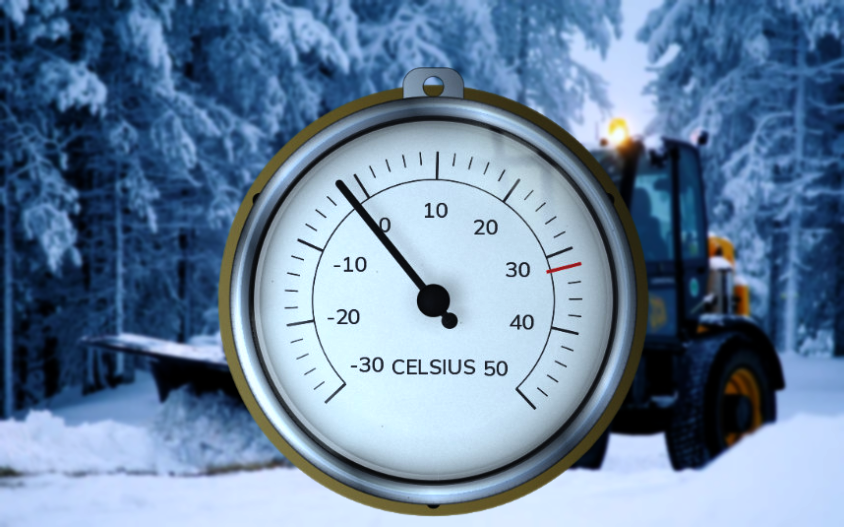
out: -2 °C
